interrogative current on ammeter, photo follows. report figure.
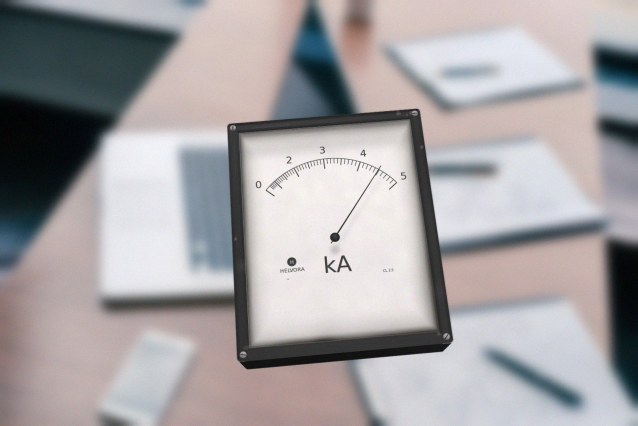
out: 4.5 kA
